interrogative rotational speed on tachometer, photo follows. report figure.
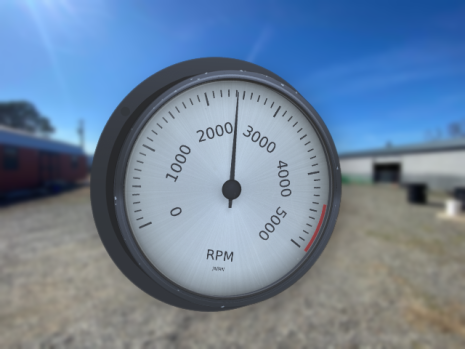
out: 2400 rpm
